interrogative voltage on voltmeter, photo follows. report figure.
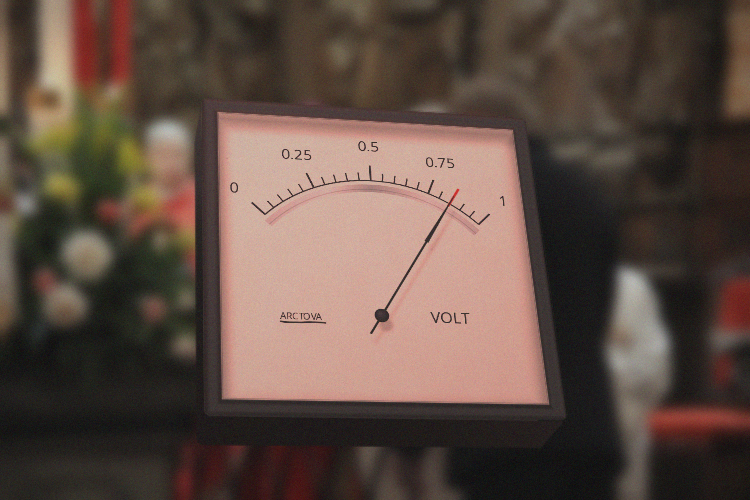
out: 0.85 V
